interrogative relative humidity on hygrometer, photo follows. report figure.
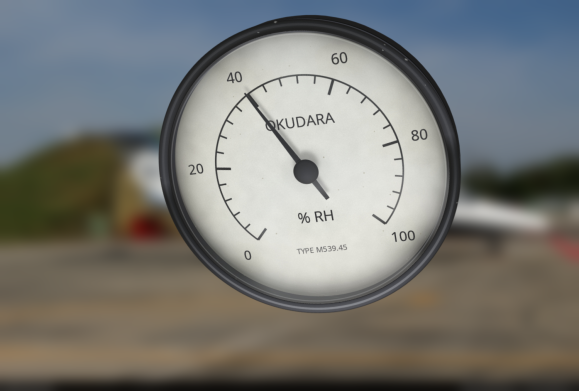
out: 40 %
